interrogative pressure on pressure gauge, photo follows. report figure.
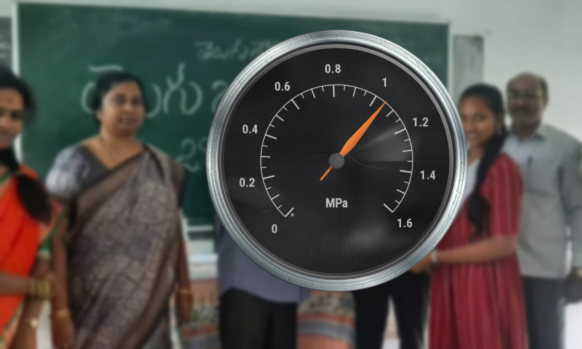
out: 1.05 MPa
